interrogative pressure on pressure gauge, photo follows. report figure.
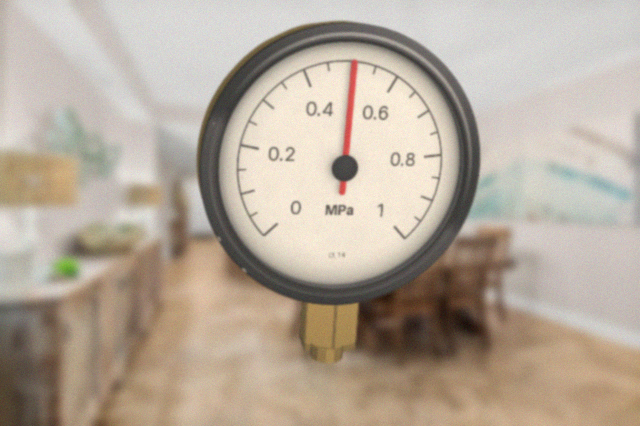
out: 0.5 MPa
